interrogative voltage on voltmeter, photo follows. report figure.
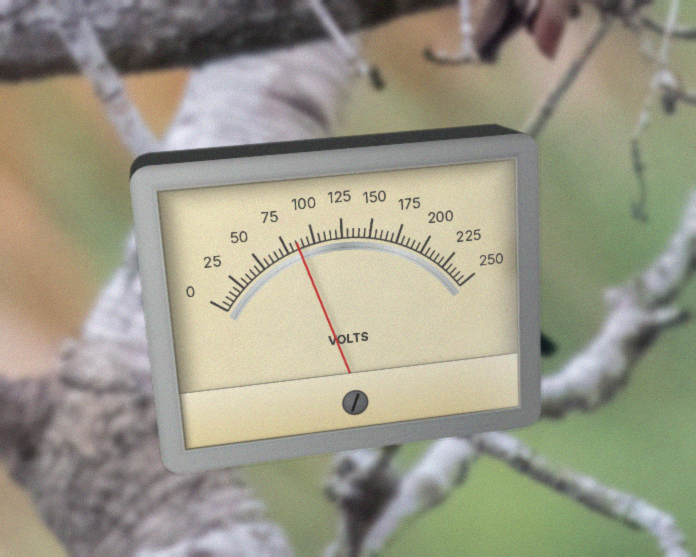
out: 85 V
